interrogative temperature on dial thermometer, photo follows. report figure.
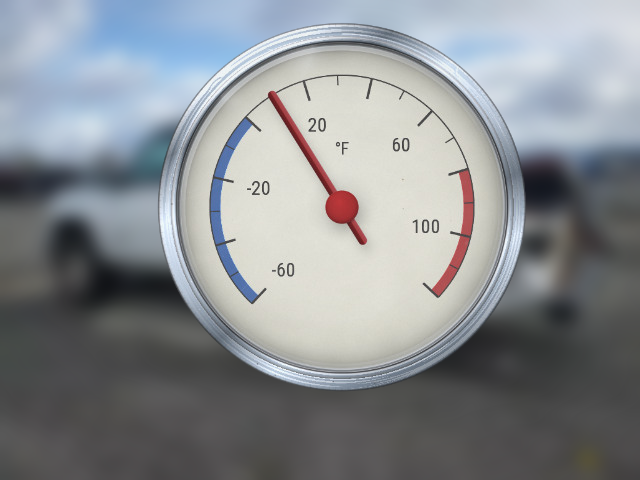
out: 10 °F
